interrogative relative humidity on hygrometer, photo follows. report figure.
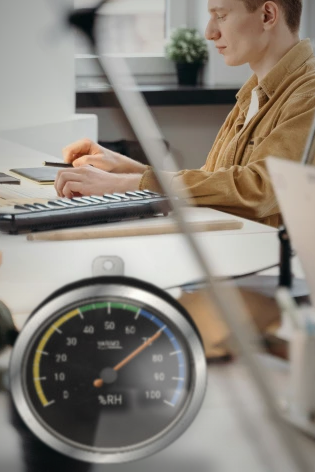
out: 70 %
